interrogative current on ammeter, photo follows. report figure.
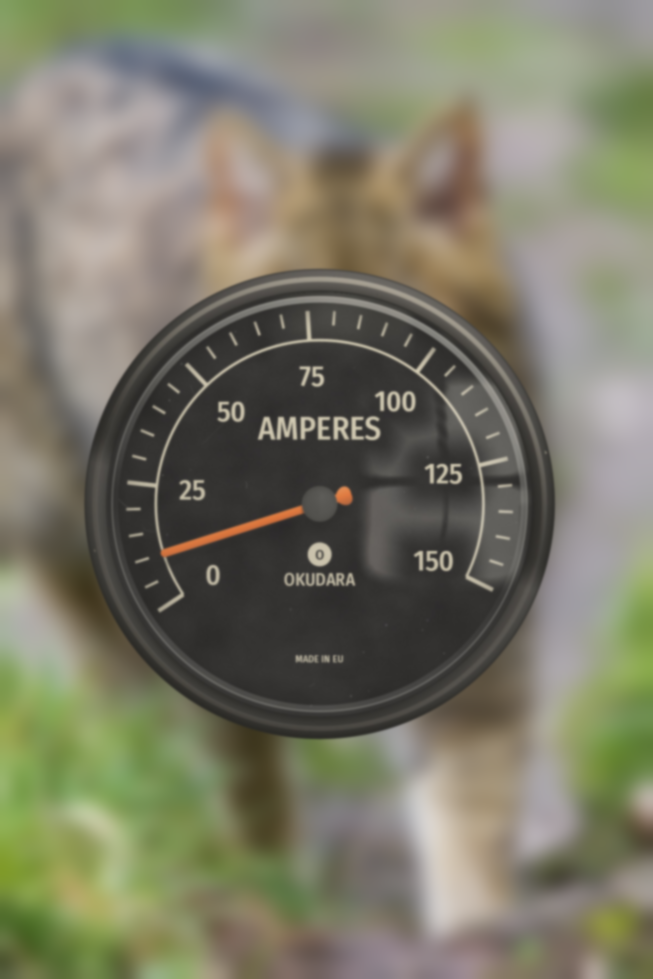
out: 10 A
